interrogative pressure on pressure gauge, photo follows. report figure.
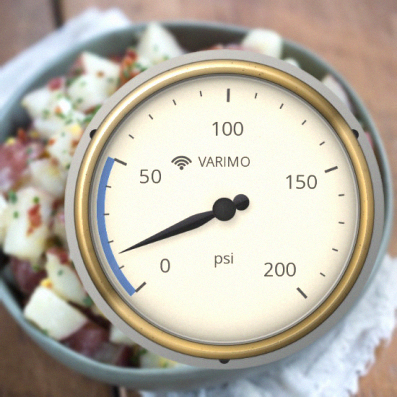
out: 15 psi
